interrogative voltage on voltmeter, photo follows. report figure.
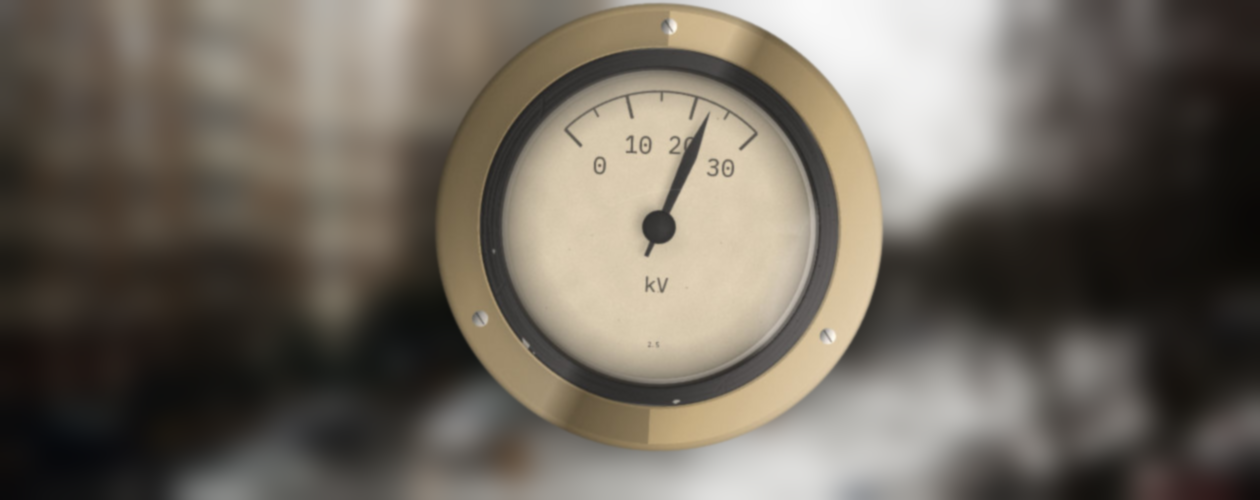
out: 22.5 kV
